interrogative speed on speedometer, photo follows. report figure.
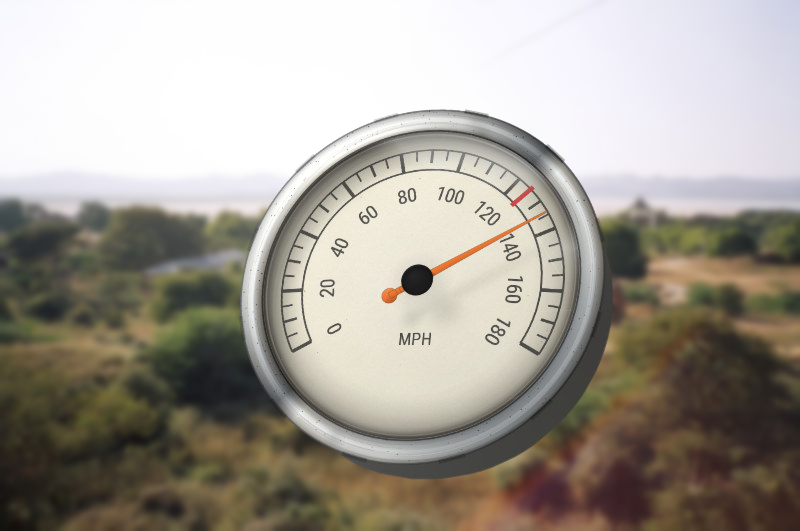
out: 135 mph
